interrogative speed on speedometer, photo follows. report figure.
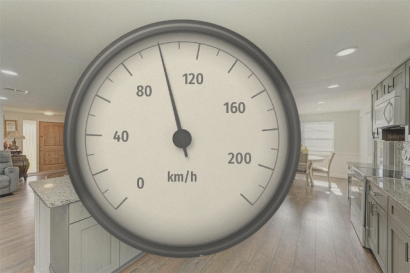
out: 100 km/h
